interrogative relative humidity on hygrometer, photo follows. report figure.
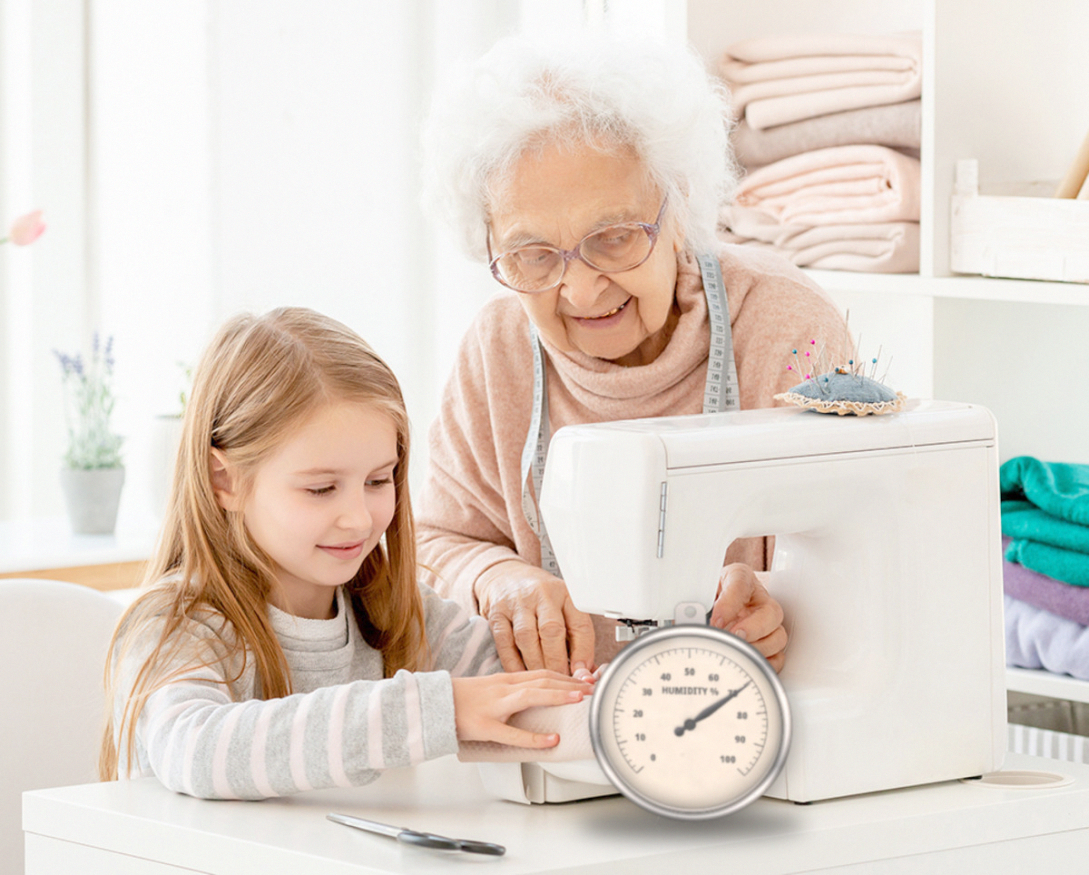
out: 70 %
